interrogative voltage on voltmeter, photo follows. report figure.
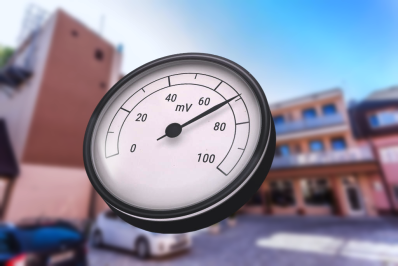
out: 70 mV
